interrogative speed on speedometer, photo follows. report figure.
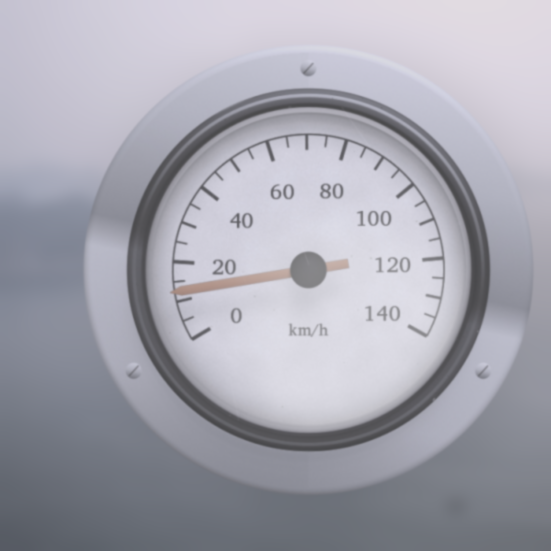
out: 12.5 km/h
